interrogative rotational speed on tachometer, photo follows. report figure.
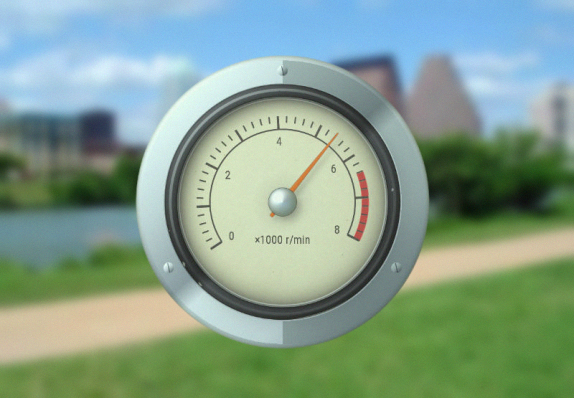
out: 5400 rpm
